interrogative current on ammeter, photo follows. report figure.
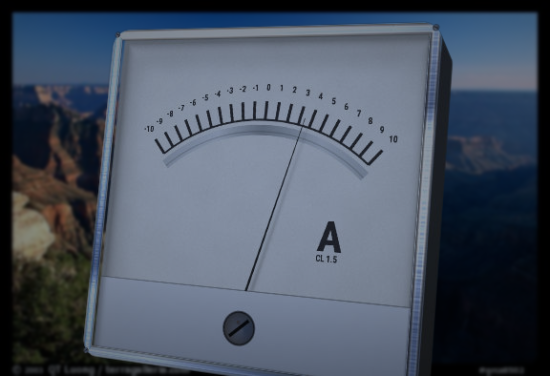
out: 3.5 A
